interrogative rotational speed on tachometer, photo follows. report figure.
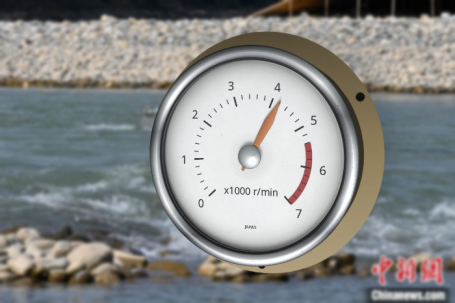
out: 4200 rpm
